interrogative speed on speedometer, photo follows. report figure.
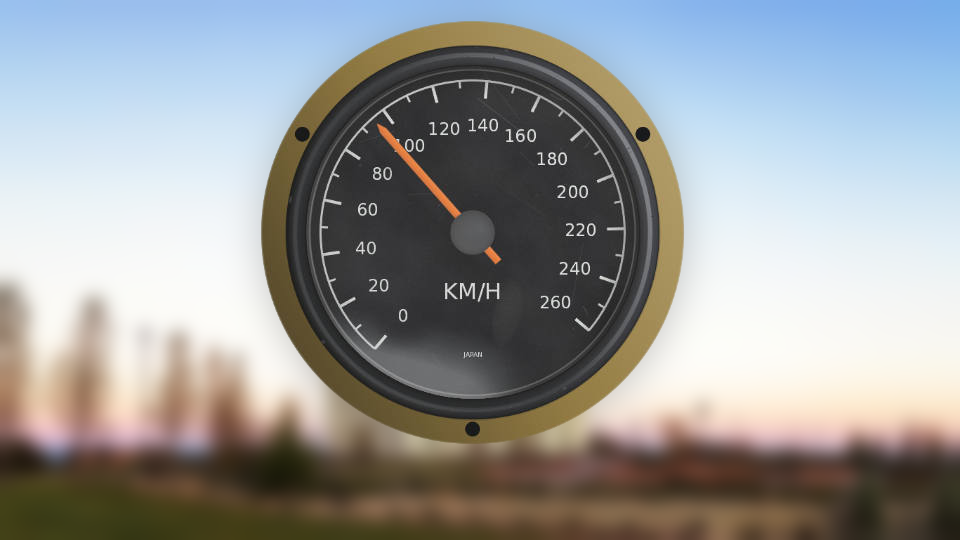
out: 95 km/h
